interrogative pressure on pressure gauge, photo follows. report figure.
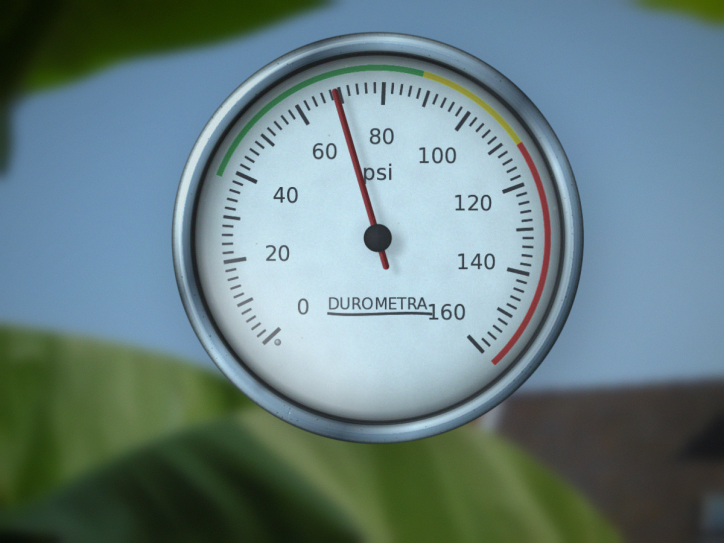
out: 69 psi
